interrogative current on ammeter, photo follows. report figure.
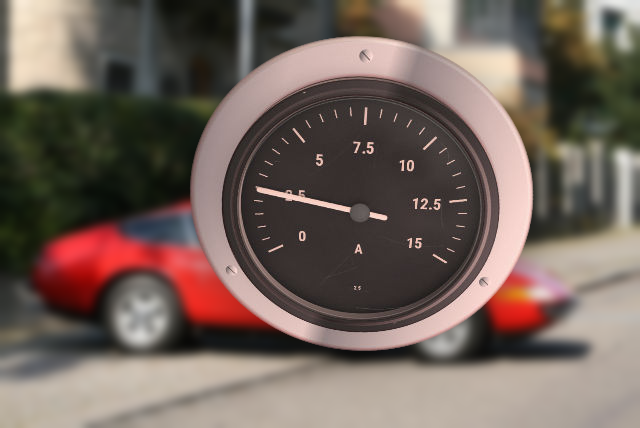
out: 2.5 A
